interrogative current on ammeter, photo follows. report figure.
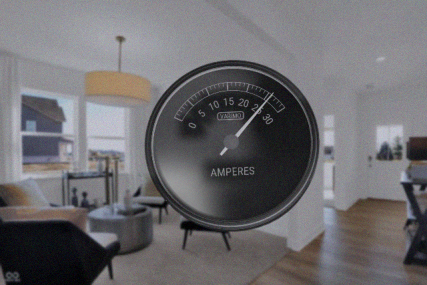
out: 26 A
